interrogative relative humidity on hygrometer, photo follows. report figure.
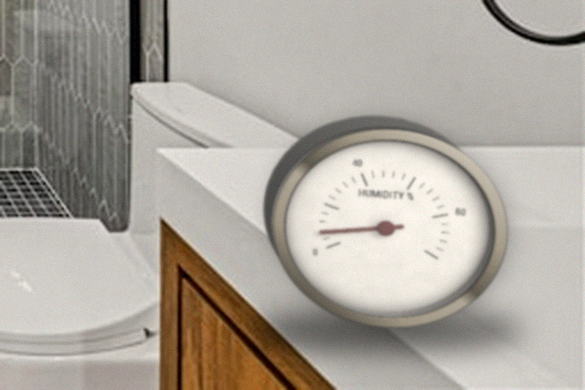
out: 8 %
